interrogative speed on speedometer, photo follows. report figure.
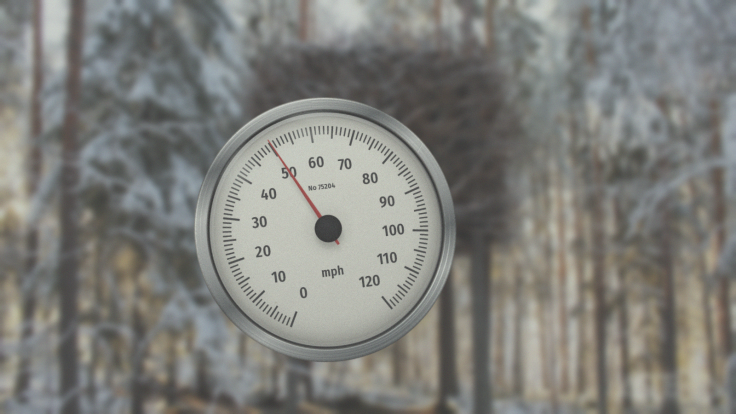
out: 50 mph
